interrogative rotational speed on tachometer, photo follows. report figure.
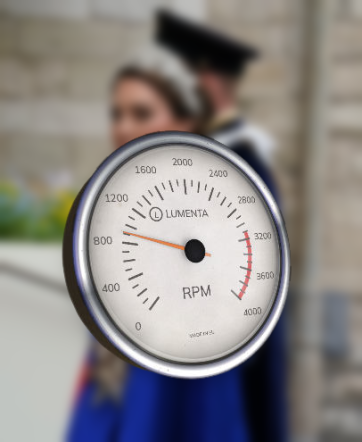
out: 900 rpm
